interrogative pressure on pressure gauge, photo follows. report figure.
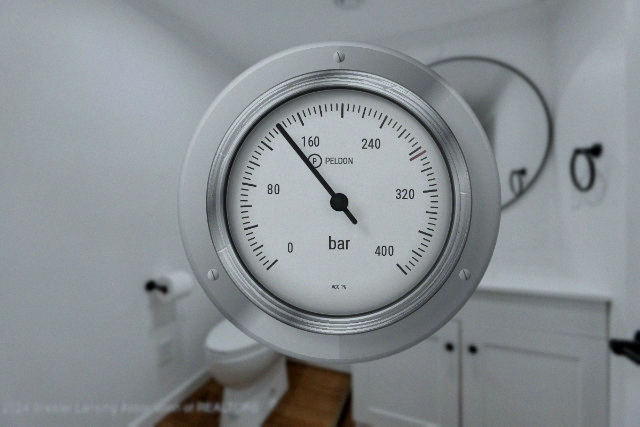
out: 140 bar
